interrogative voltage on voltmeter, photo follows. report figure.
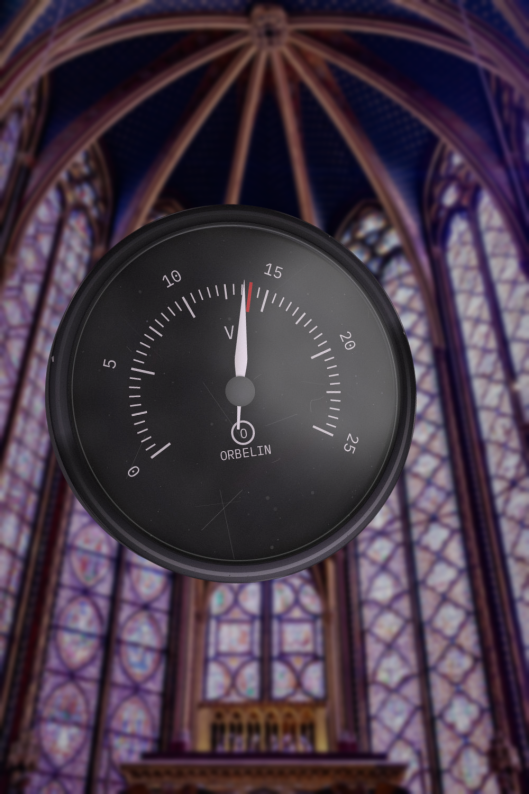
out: 13.5 V
